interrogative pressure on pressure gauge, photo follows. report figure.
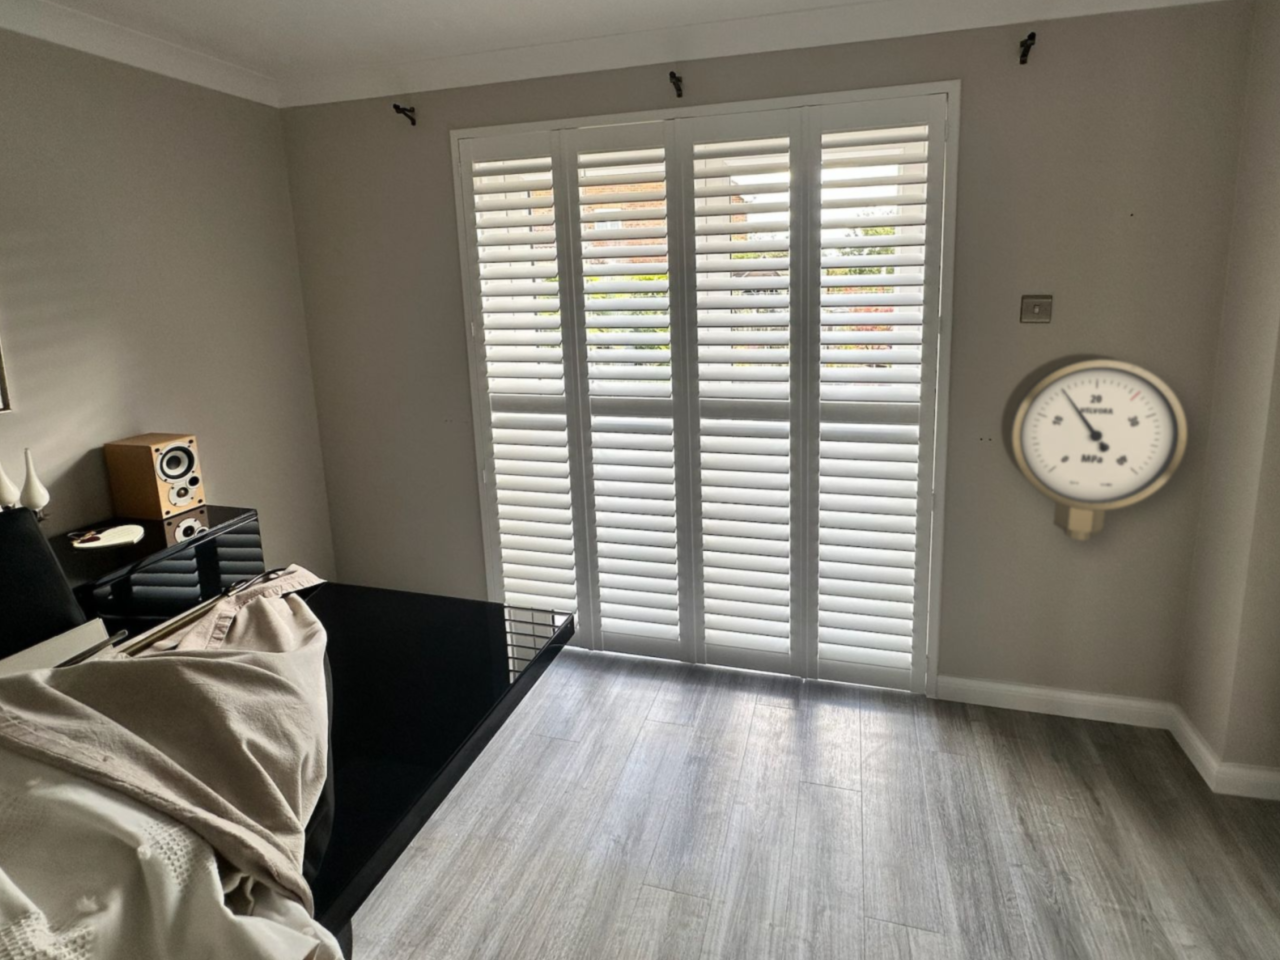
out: 15 MPa
